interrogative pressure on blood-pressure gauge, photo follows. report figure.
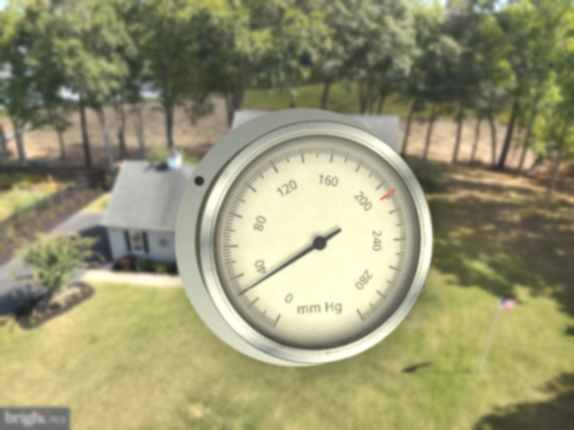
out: 30 mmHg
